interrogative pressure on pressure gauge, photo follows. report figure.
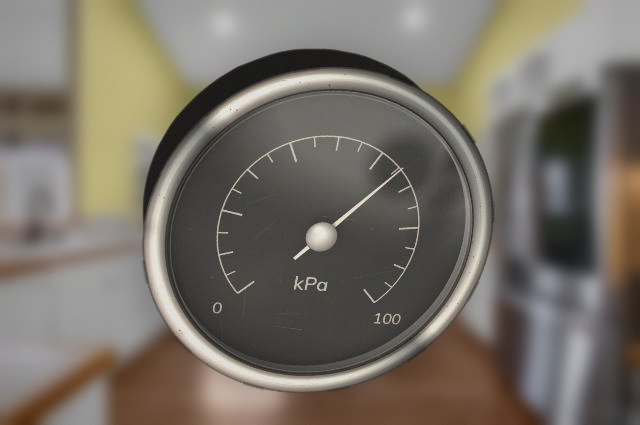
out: 65 kPa
